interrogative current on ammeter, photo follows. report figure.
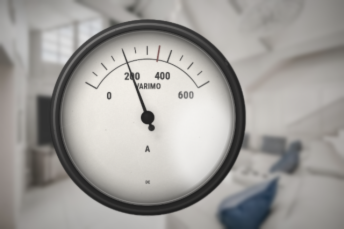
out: 200 A
